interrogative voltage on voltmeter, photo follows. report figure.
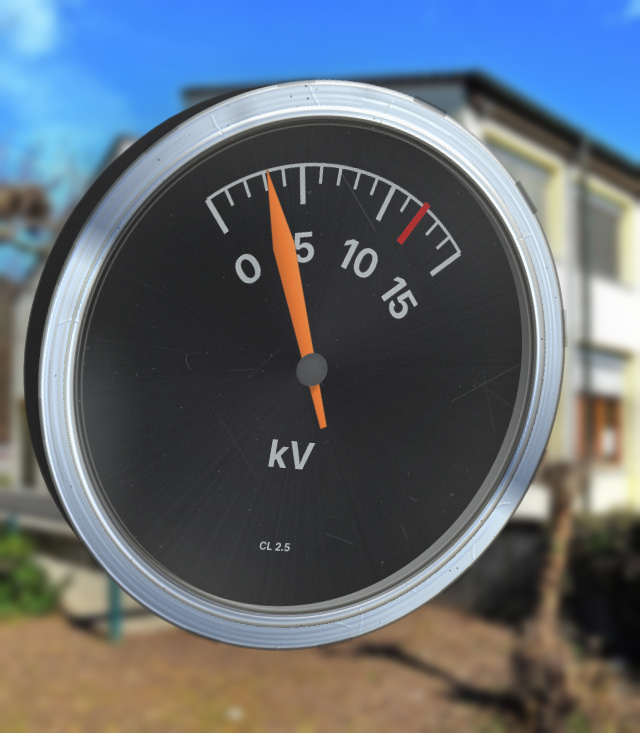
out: 3 kV
